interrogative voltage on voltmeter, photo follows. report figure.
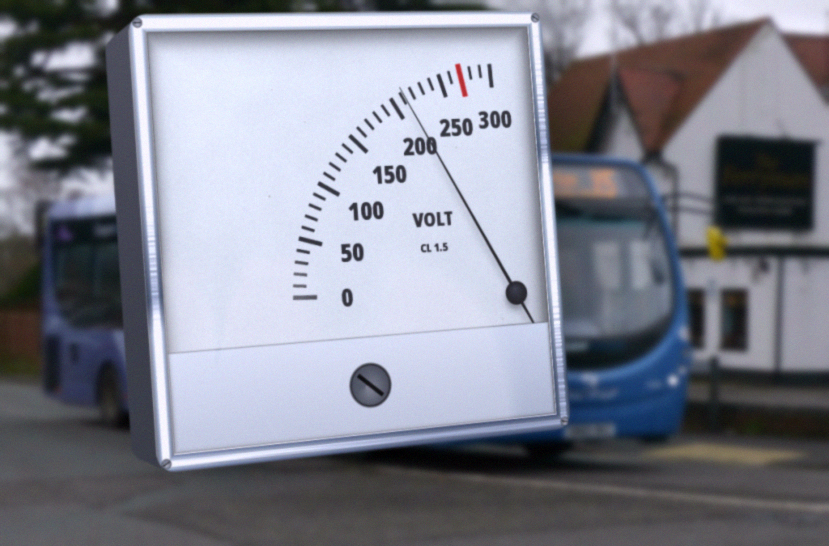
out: 210 V
